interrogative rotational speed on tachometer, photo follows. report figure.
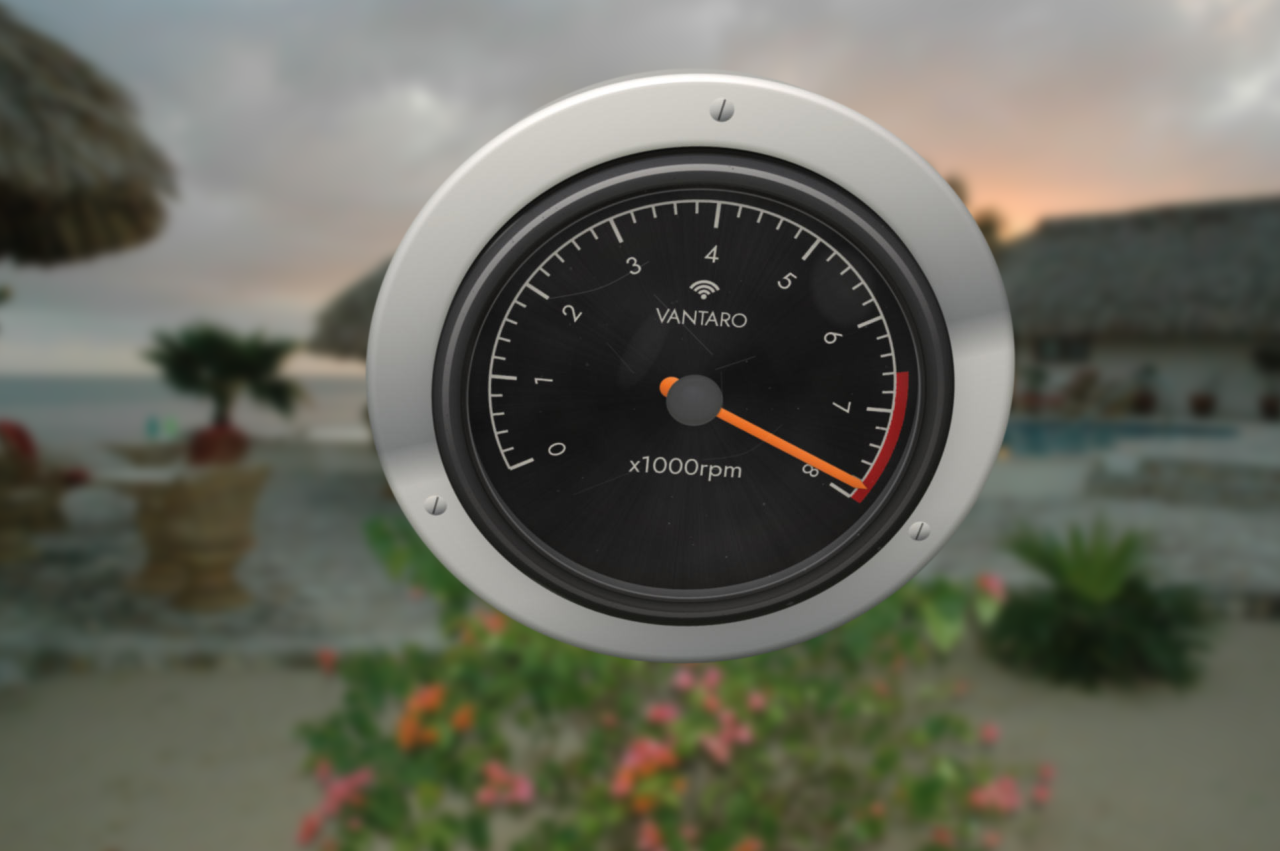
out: 7800 rpm
